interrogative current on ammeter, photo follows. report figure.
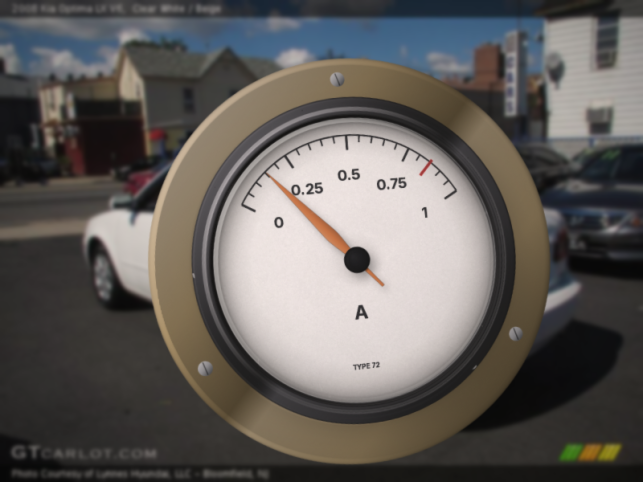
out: 0.15 A
